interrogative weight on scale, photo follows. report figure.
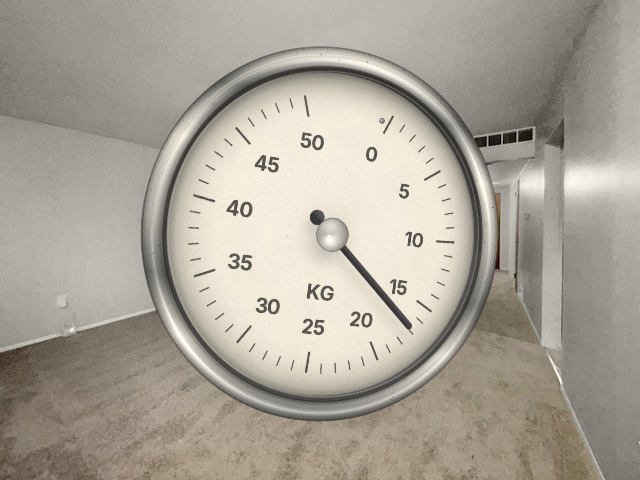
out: 17 kg
